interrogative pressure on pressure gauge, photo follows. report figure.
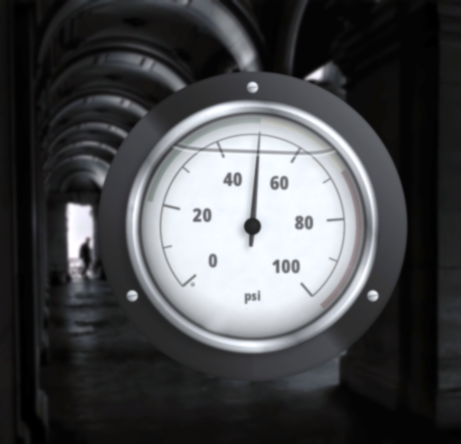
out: 50 psi
